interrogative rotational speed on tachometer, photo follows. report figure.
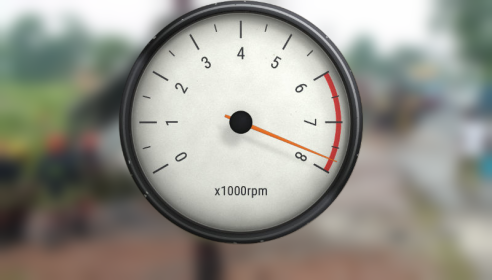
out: 7750 rpm
